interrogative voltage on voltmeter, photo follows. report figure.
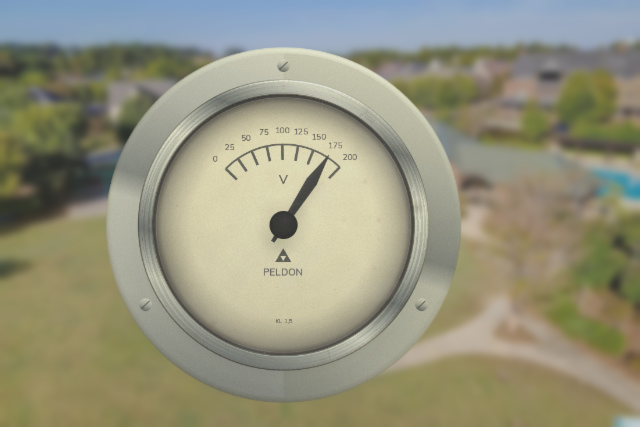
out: 175 V
